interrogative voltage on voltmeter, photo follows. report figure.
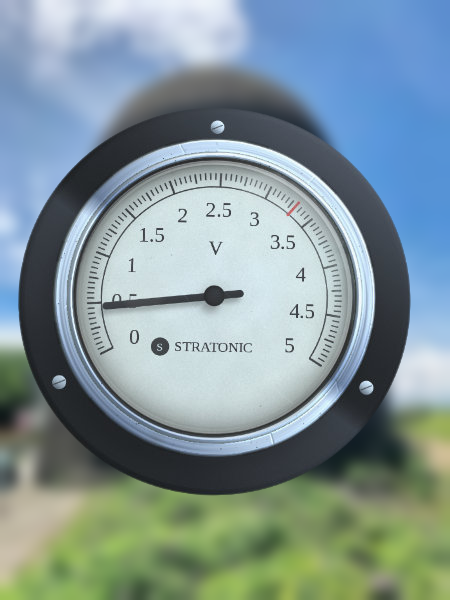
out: 0.45 V
